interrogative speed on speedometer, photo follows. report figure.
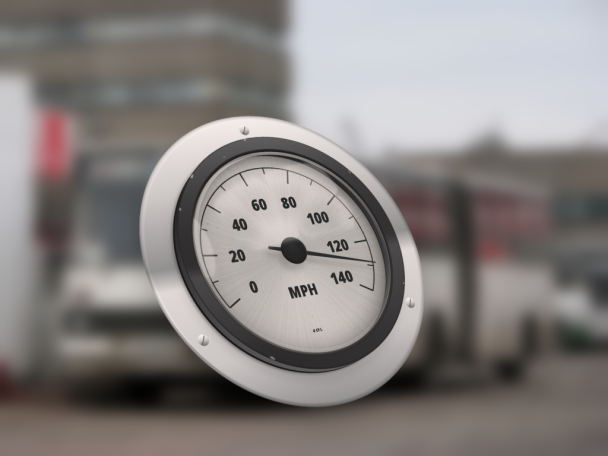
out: 130 mph
